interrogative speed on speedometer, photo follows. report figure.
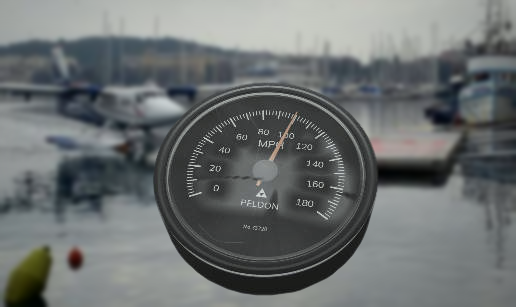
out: 100 mph
